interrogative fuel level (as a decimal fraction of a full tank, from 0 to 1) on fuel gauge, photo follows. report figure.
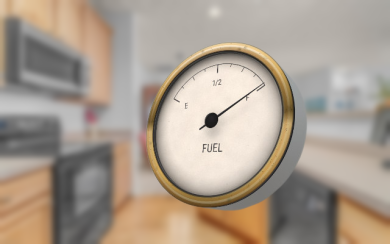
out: 1
